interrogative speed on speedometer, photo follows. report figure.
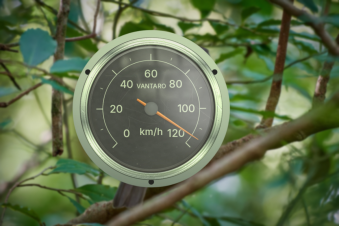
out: 115 km/h
